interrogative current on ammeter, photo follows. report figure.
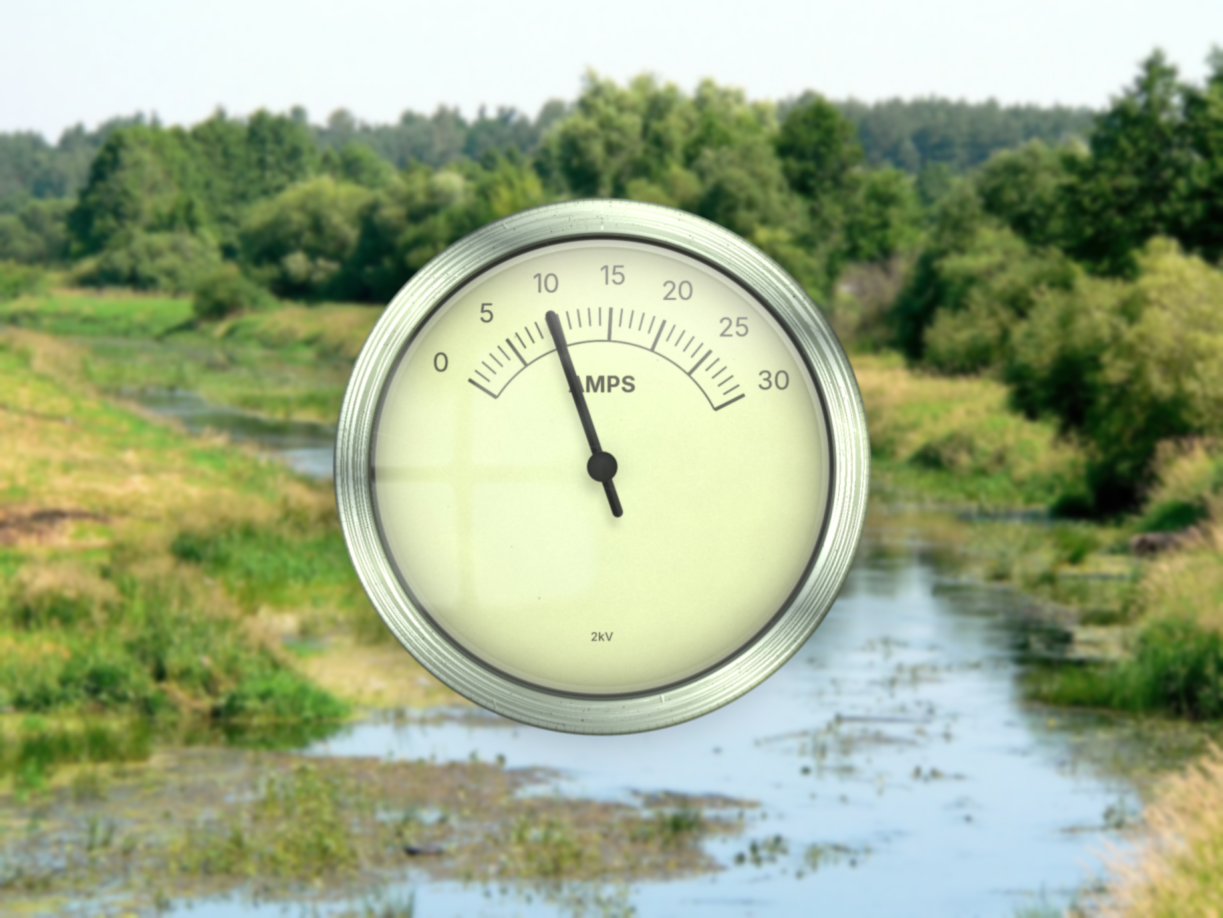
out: 9.5 A
